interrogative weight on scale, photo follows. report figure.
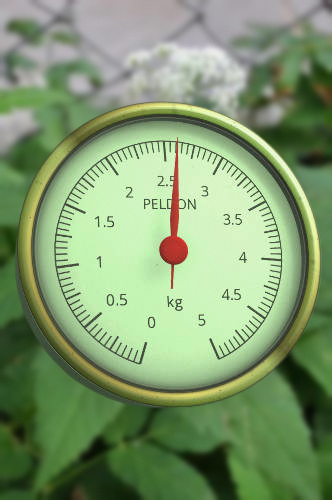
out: 2.6 kg
